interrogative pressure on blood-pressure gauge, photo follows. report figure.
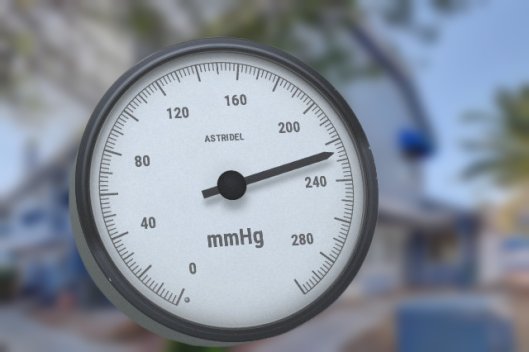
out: 226 mmHg
